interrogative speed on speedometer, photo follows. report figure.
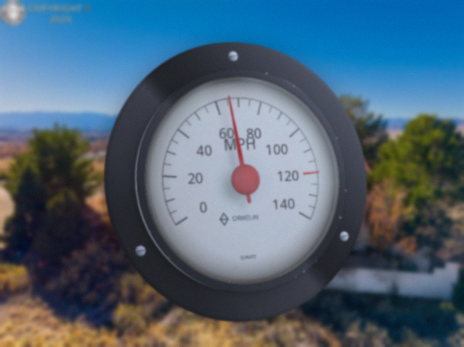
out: 65 mph
